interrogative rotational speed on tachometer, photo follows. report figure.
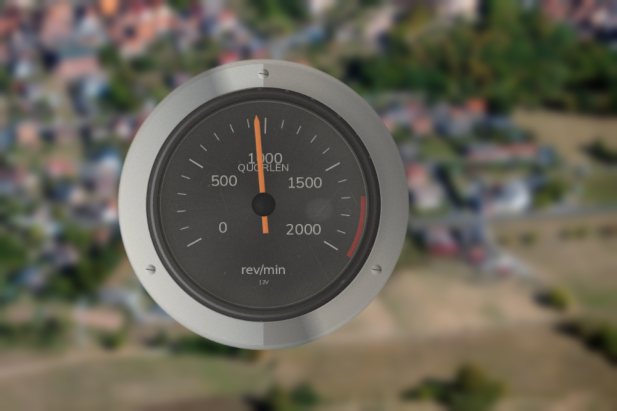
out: 950 rpm
